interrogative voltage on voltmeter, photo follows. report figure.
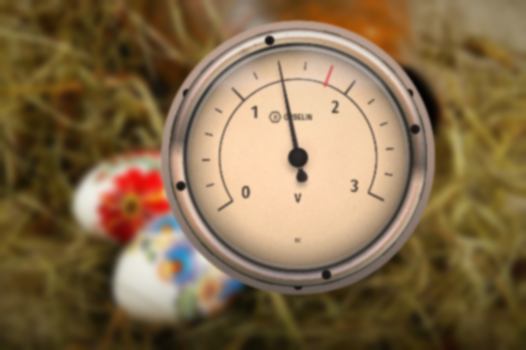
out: 1.4 V
